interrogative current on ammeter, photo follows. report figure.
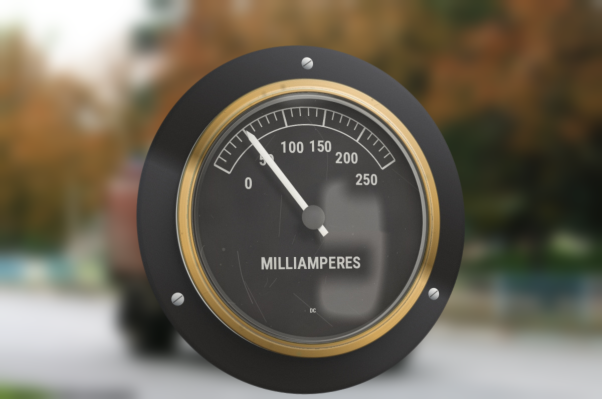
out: 50 mA
